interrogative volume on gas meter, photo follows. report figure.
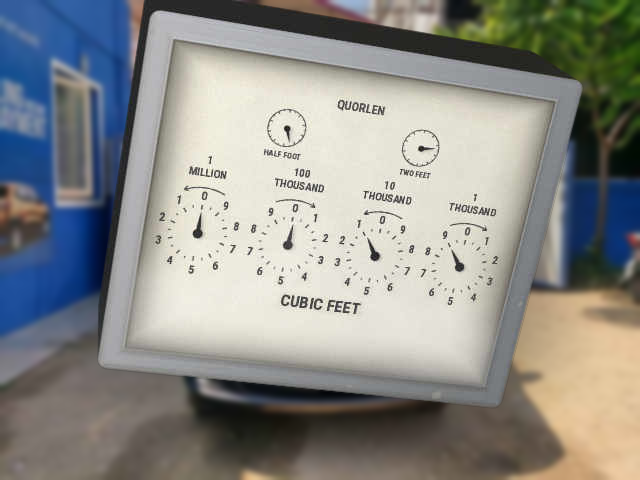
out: 900 ft³
